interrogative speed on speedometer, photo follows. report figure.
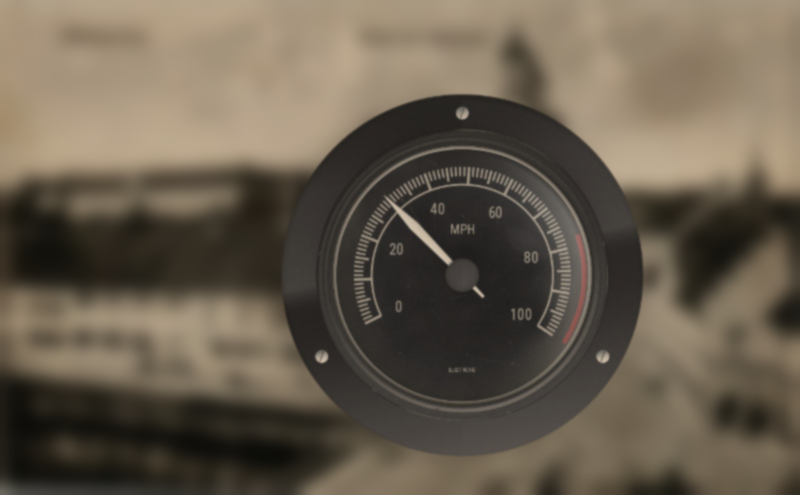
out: 30 mph
